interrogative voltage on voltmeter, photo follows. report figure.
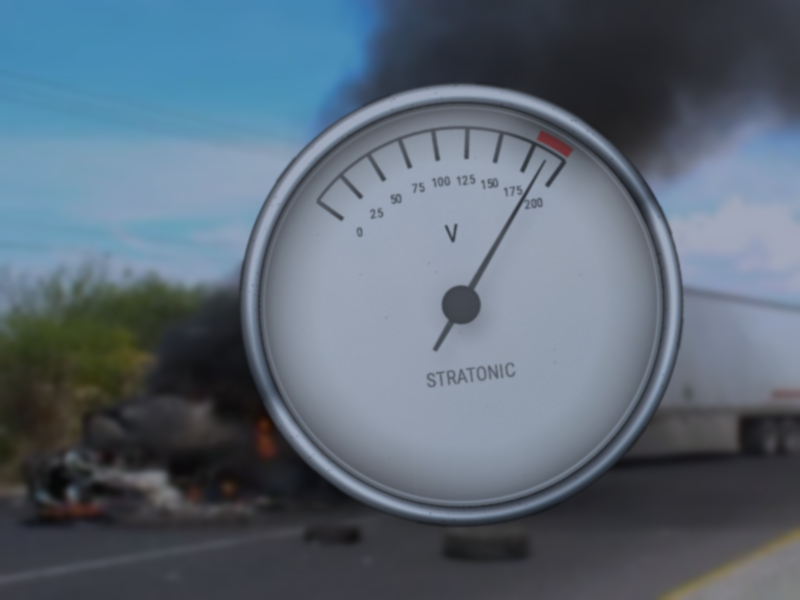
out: 187.5 V
